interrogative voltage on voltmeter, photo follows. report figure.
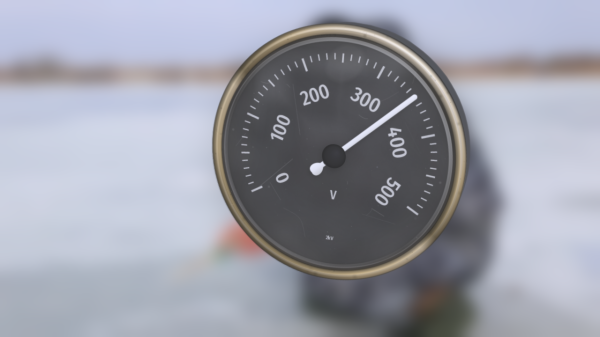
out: 350 V
